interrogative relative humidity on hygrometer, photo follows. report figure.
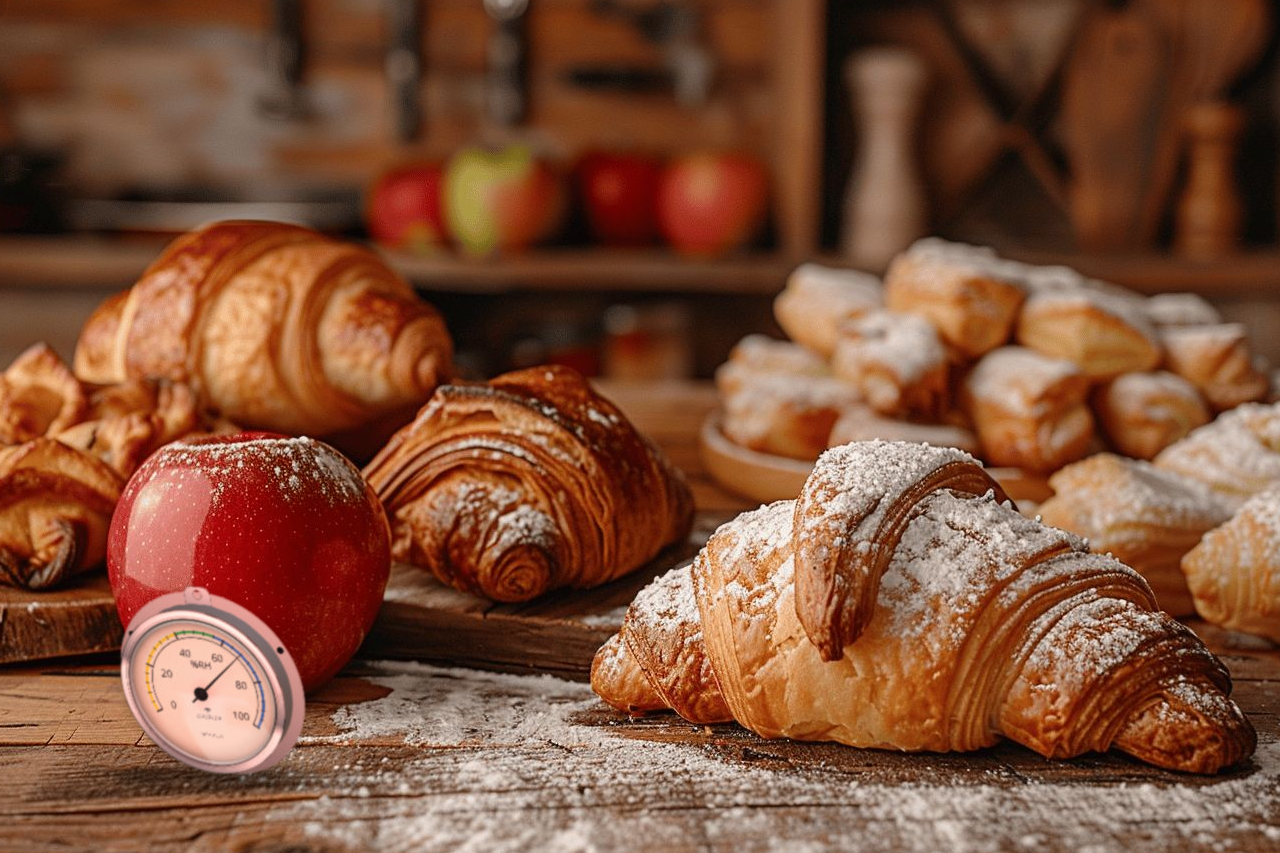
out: 68 %
